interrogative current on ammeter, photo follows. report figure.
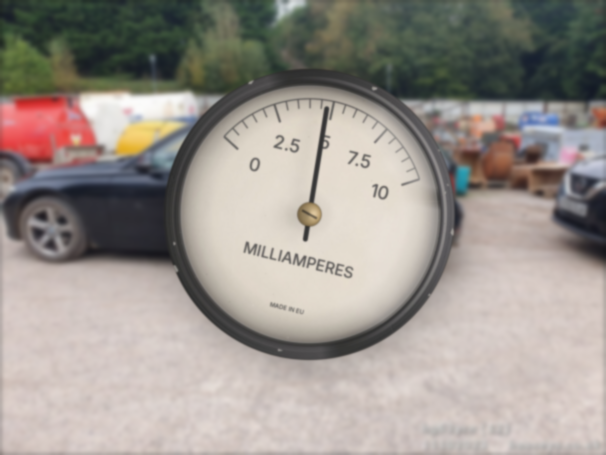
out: 4.75 mA
